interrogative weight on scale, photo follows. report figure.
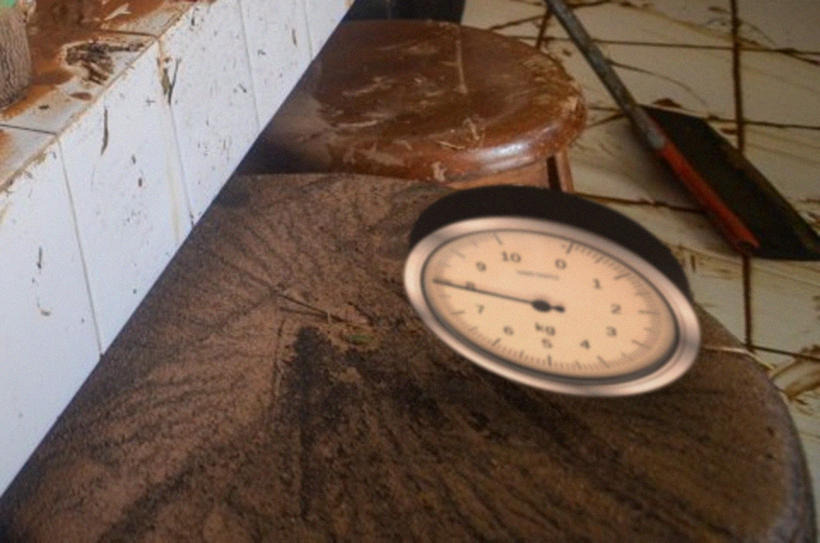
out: 8 kg
